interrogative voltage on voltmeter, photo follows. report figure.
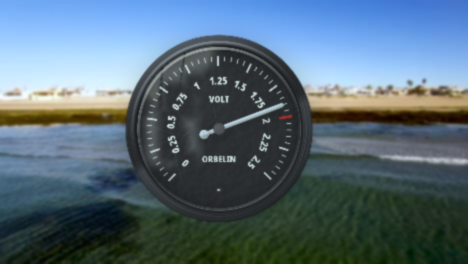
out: 1.9 V
